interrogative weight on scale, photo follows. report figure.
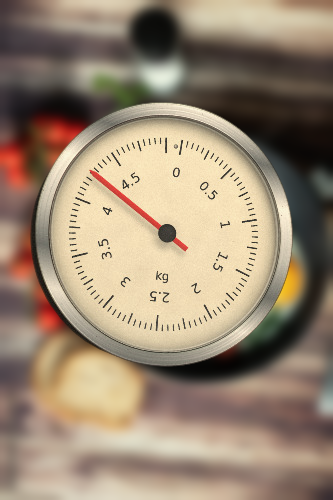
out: 4.25 kg
